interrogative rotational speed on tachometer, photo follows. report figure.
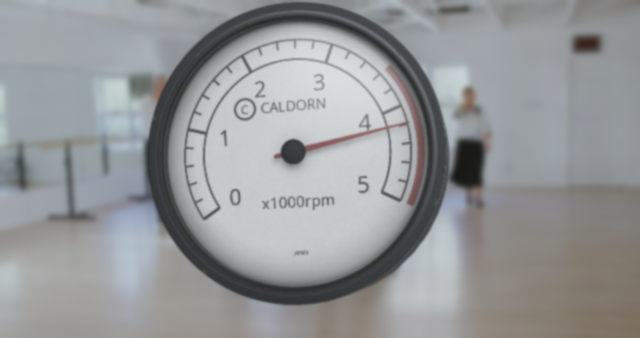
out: 4200 rpm
